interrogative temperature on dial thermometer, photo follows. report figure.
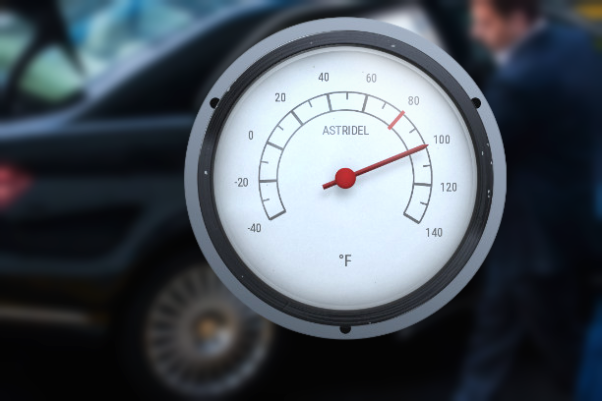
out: 100 °F
